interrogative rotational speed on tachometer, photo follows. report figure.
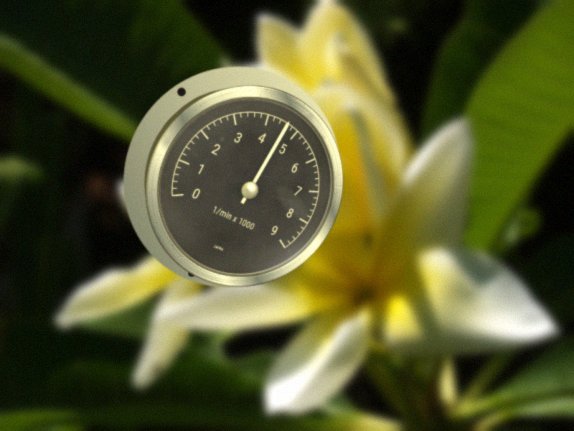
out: 4600 rpm
